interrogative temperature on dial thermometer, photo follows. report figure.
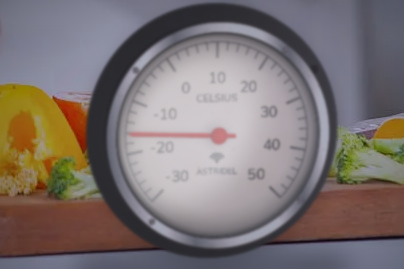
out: -16 °C
